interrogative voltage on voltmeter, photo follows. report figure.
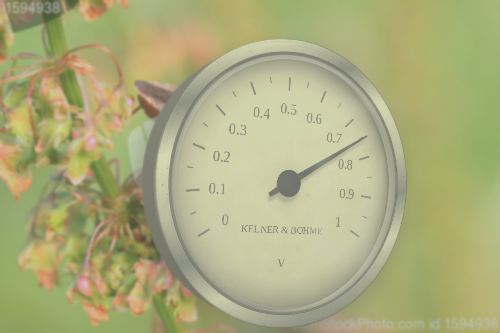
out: 0.75 V
